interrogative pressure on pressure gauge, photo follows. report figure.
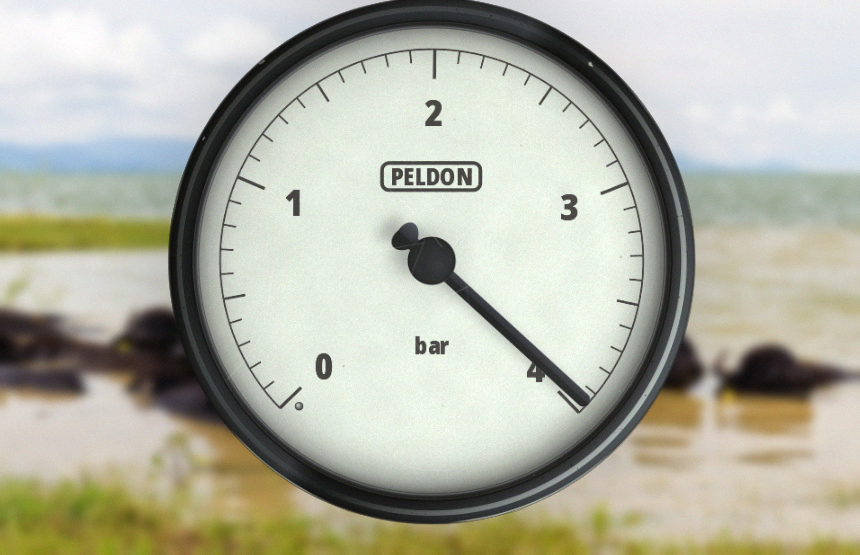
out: 3.95 bar
